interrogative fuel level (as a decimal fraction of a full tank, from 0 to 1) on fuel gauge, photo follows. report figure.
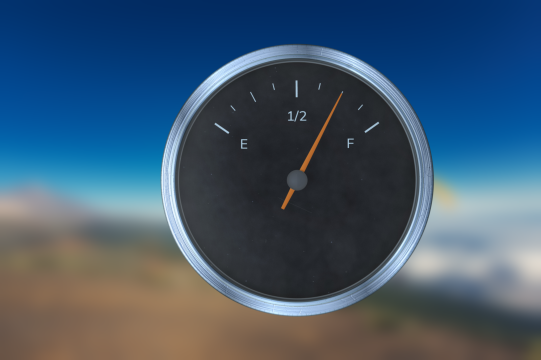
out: 0.75
